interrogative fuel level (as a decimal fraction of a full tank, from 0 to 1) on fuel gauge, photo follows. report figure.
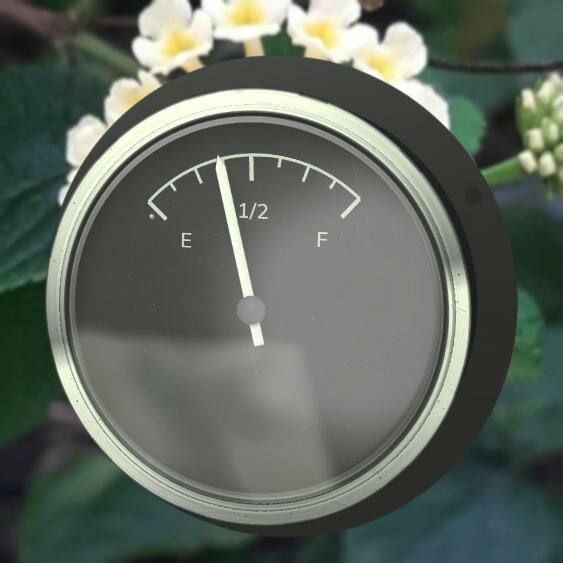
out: 0.375
